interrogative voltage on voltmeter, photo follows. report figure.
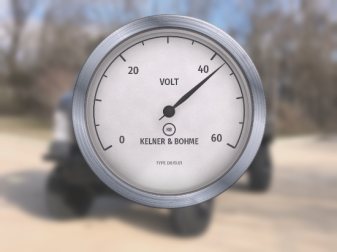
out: 42.5 V
